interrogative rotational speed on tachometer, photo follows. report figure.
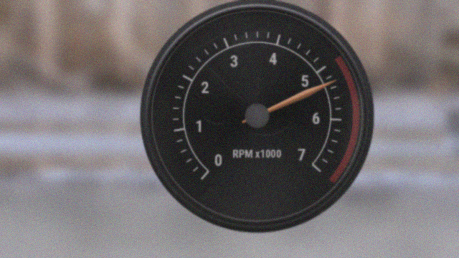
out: 5300 rpm
